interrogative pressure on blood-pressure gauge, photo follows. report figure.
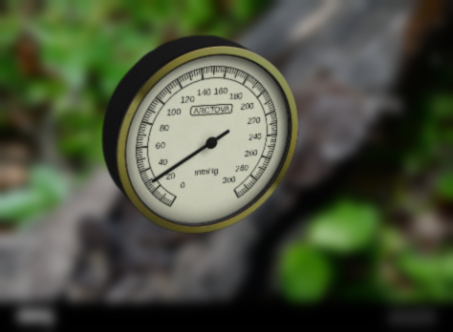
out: 30 mmHg
